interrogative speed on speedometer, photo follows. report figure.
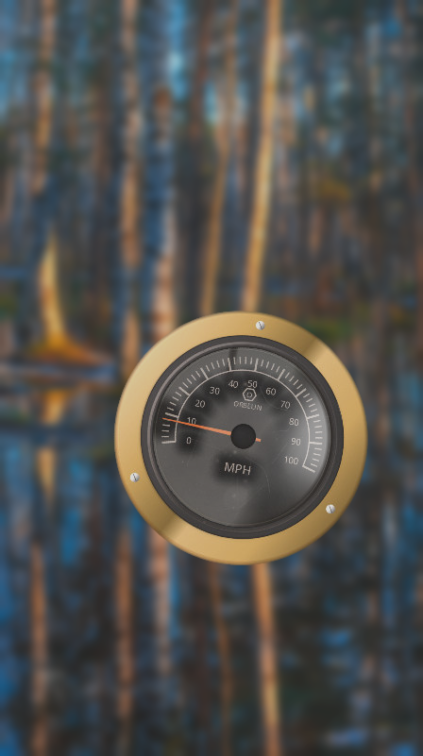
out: 8 mph
